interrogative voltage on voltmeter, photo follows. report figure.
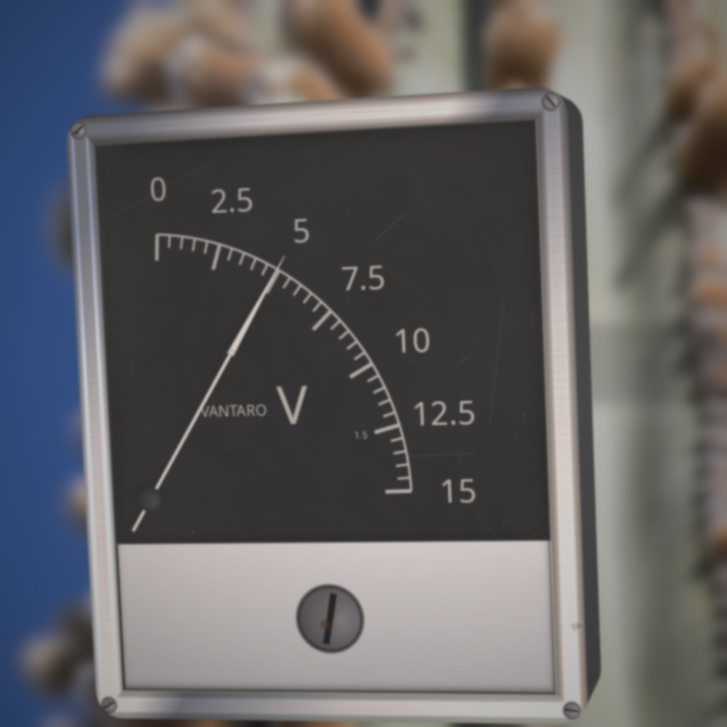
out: 5 V
